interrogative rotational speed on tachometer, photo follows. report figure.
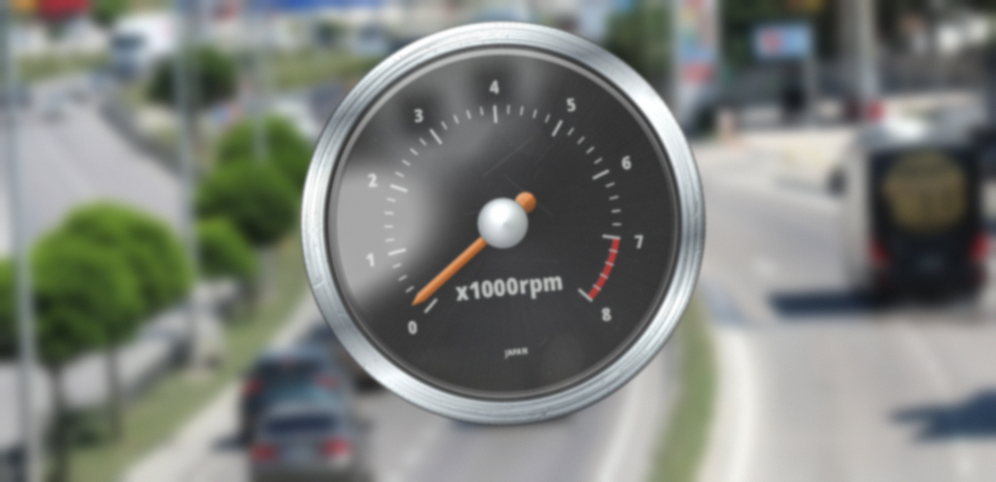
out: 200 rpm
